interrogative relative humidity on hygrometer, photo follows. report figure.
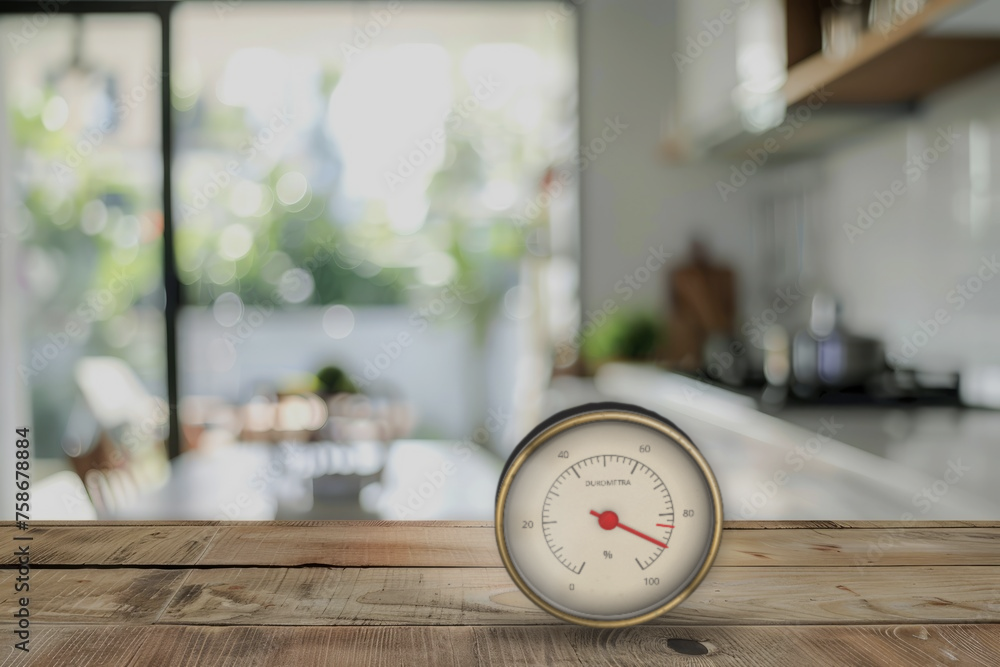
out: 90 %
